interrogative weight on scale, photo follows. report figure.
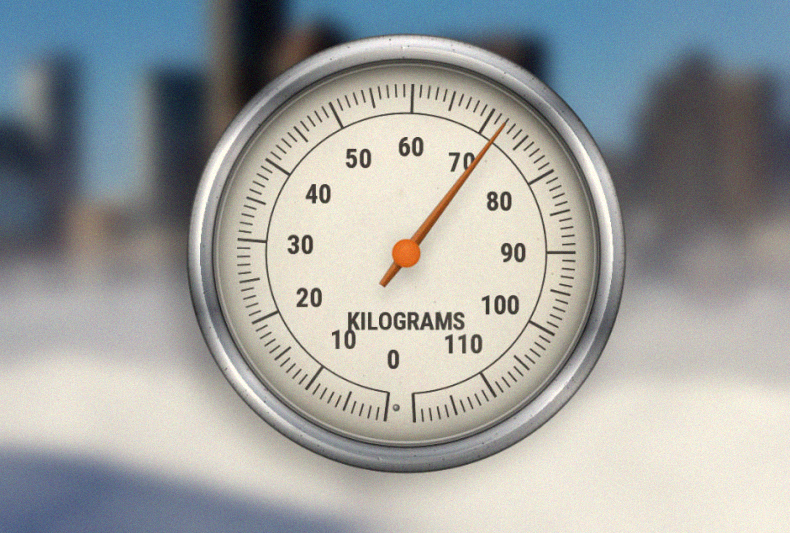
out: 72 kg
